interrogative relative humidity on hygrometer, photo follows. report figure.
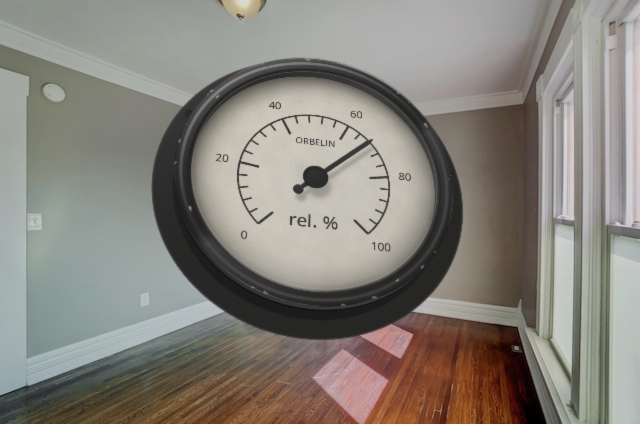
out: 68 %
